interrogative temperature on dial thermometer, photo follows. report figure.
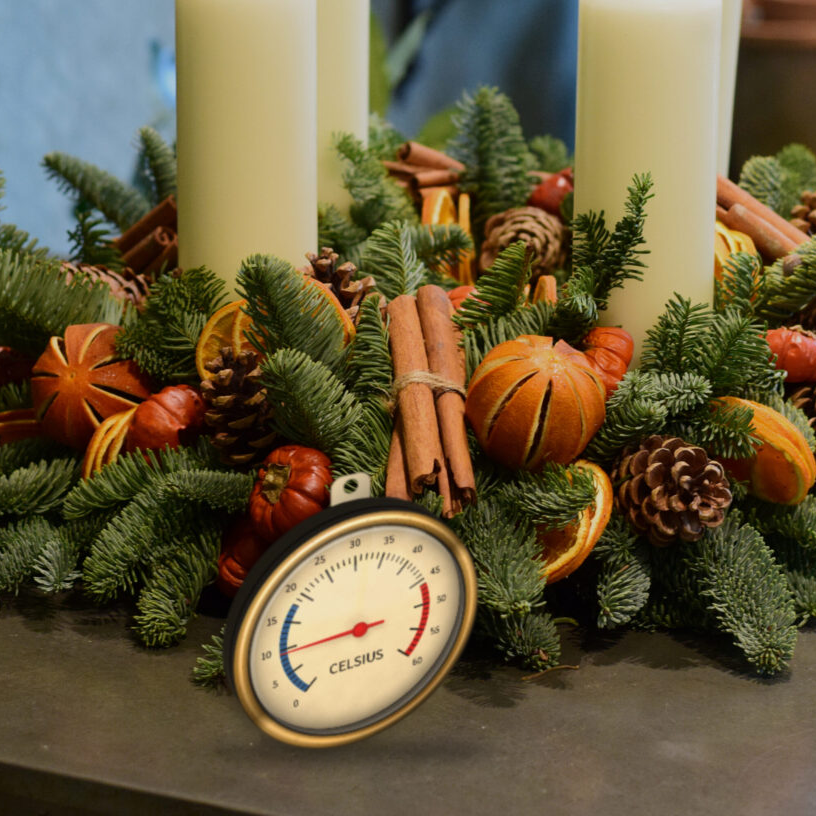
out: 10 °C
